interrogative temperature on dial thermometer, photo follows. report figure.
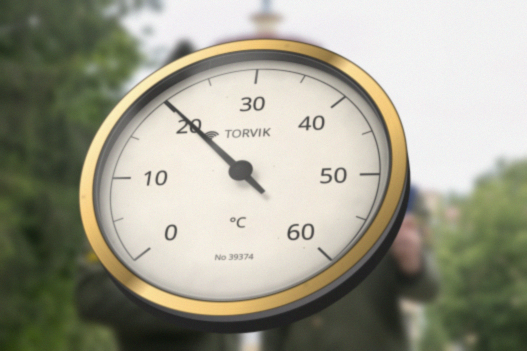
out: 20 °C
